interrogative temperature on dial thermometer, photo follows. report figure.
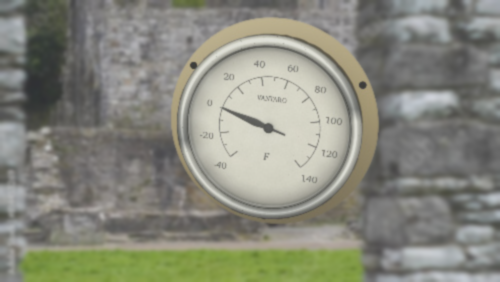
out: 0 °F
